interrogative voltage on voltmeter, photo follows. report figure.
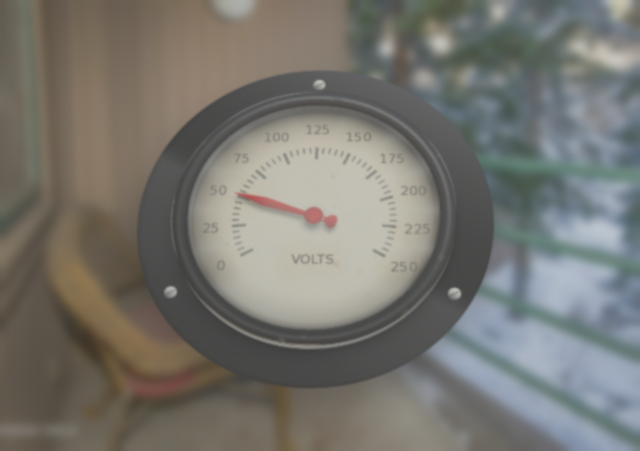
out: 50 V
